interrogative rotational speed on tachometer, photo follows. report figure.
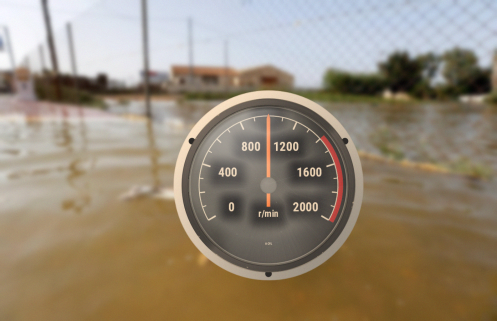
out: 1000 rpm
